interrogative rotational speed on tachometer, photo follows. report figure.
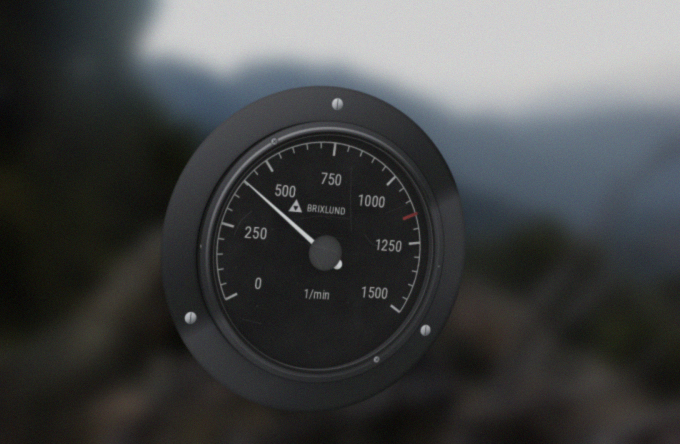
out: 400 rpm
